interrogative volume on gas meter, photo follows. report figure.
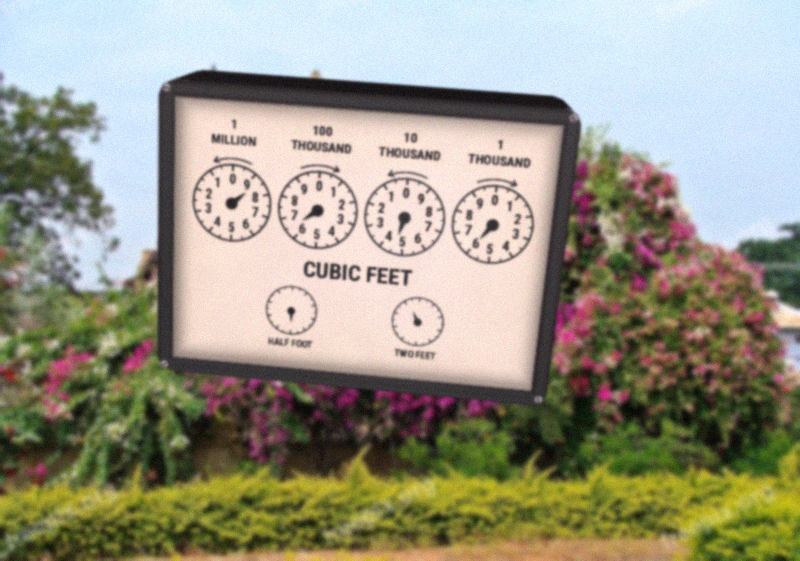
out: 864600 ft³
